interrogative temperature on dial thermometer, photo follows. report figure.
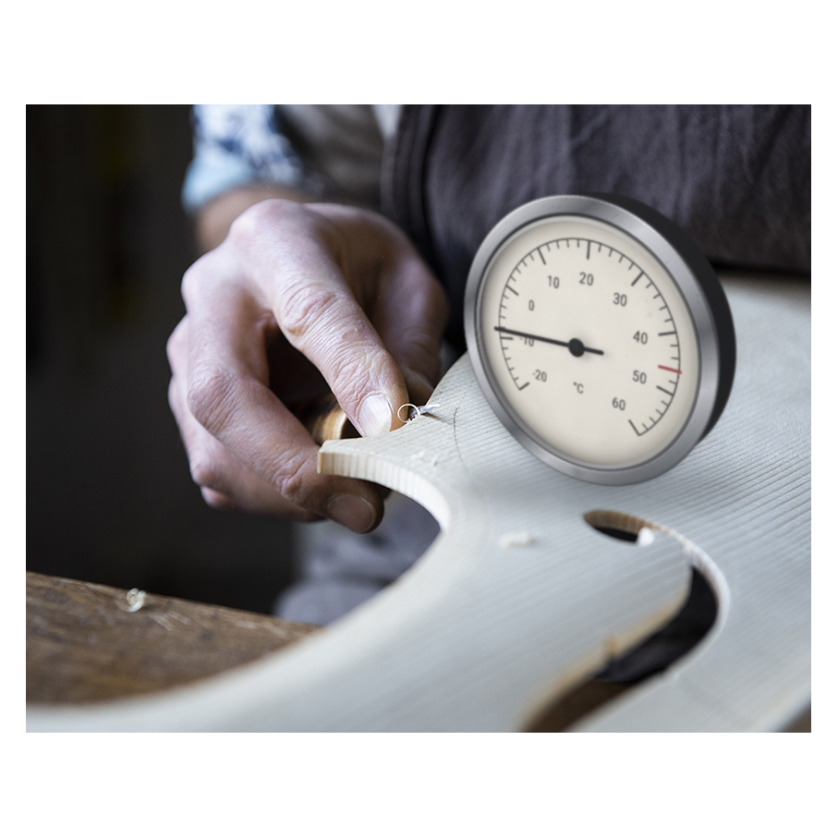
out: -8 °C
